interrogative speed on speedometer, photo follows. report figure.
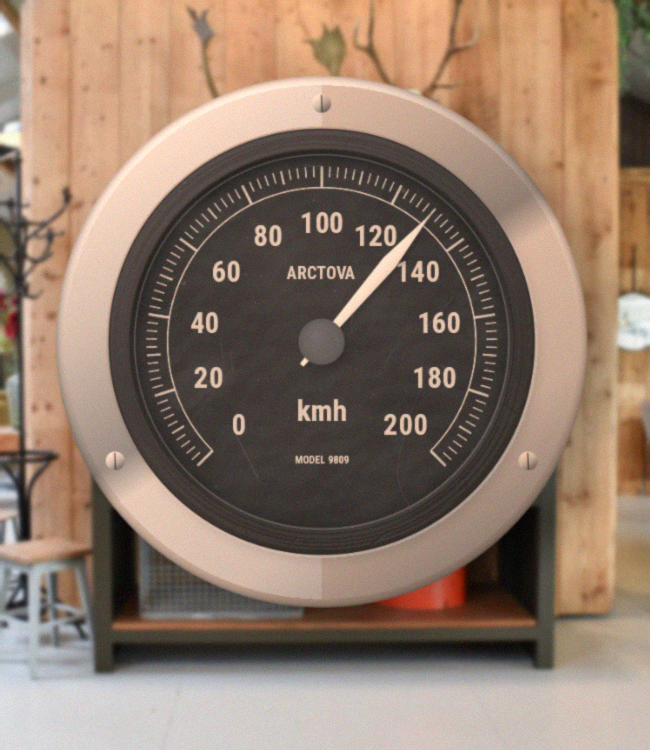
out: 130 km/h
